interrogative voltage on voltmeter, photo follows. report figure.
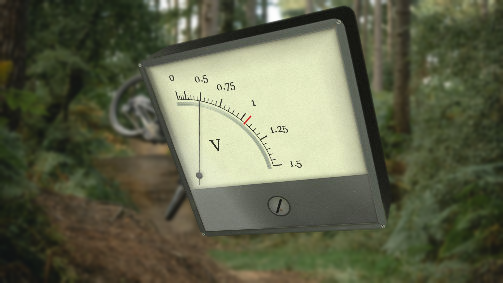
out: 0.5 V
